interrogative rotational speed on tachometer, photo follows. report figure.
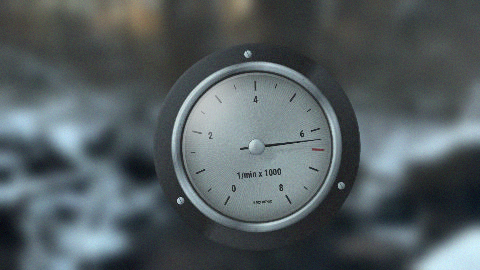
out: 6250 rpm
